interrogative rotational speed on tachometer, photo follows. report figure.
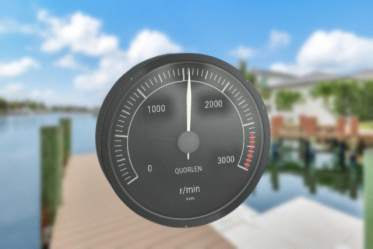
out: 1550 rpm
